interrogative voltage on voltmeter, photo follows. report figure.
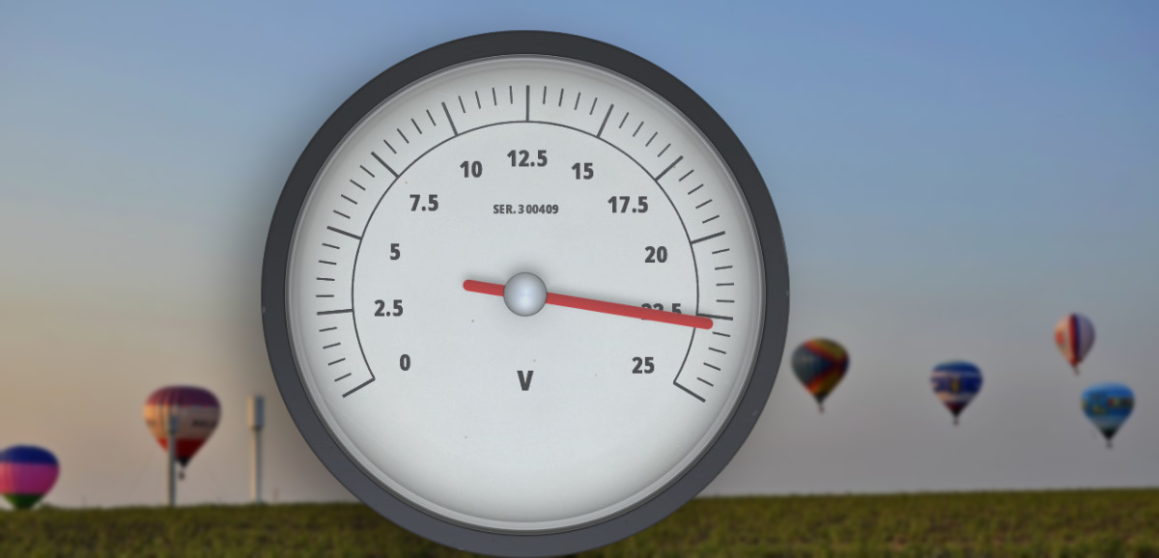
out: 22.75 V
